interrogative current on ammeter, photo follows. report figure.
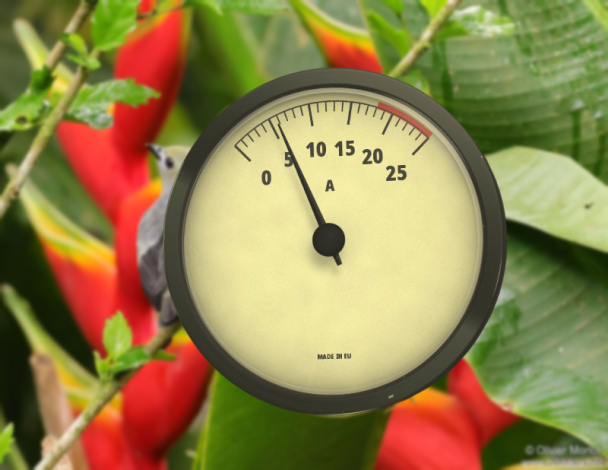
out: 6 A
